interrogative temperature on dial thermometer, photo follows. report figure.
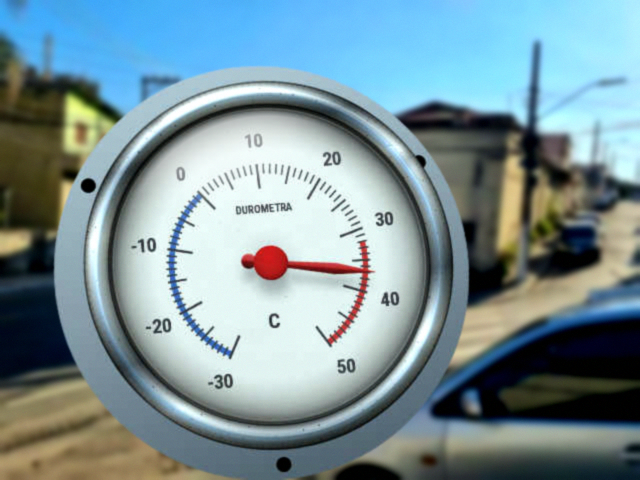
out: 37 °C
